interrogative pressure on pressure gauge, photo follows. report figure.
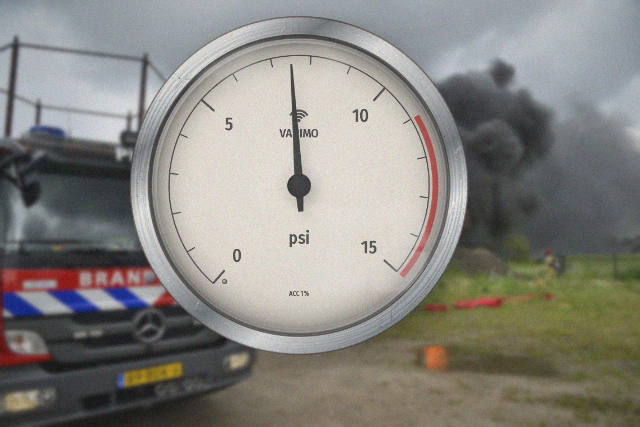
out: 7.5 psi
